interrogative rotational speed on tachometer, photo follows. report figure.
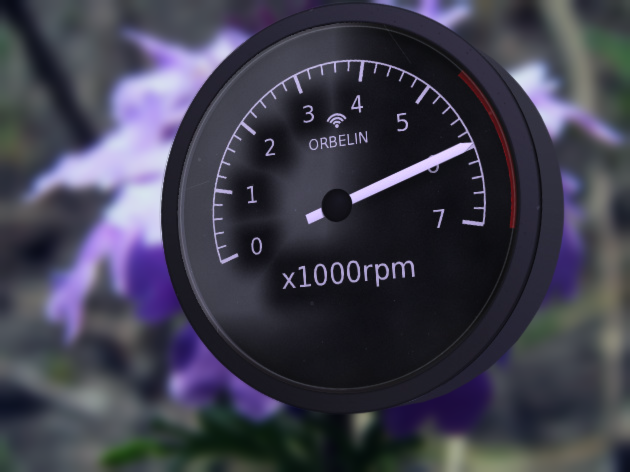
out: 6000 rpm
